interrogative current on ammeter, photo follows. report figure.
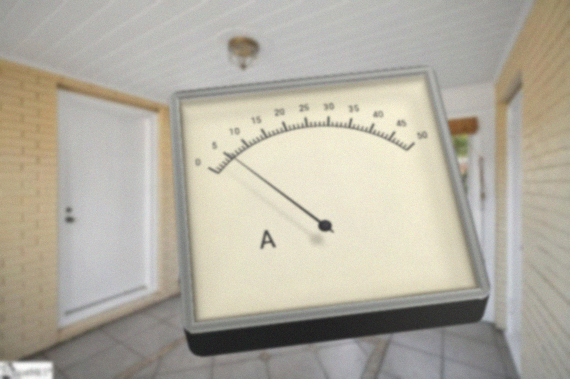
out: 5 A
